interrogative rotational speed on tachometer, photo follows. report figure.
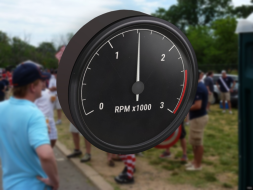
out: 1400 rpm
